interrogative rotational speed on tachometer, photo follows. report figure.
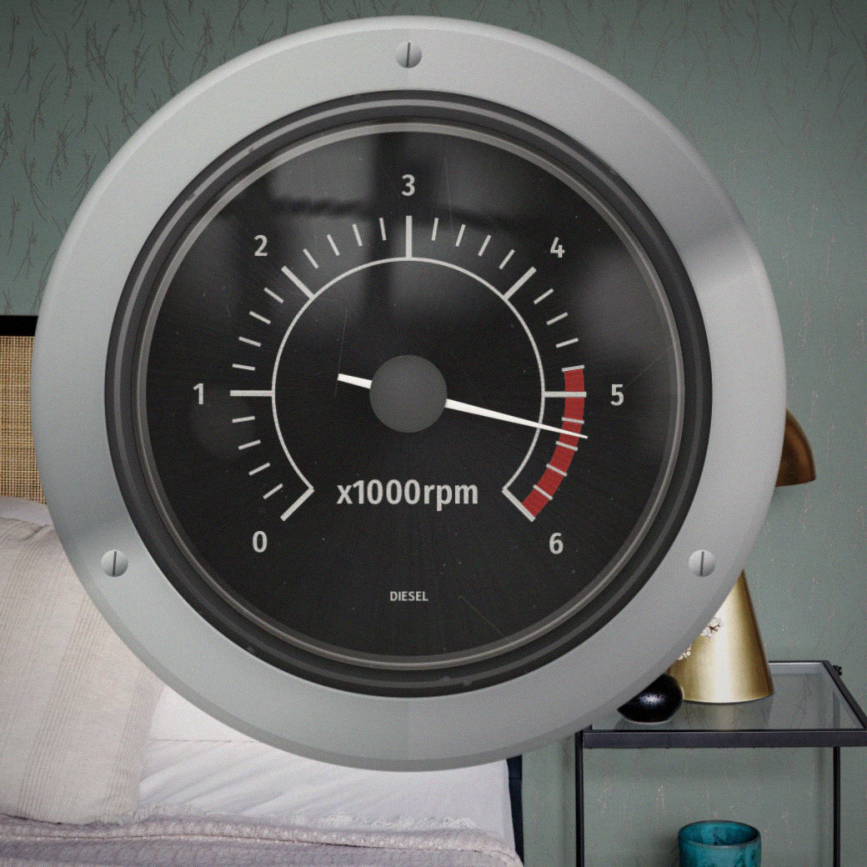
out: 5300 rpm
